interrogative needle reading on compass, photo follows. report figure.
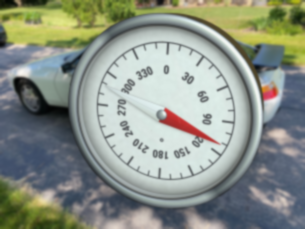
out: 110 °
